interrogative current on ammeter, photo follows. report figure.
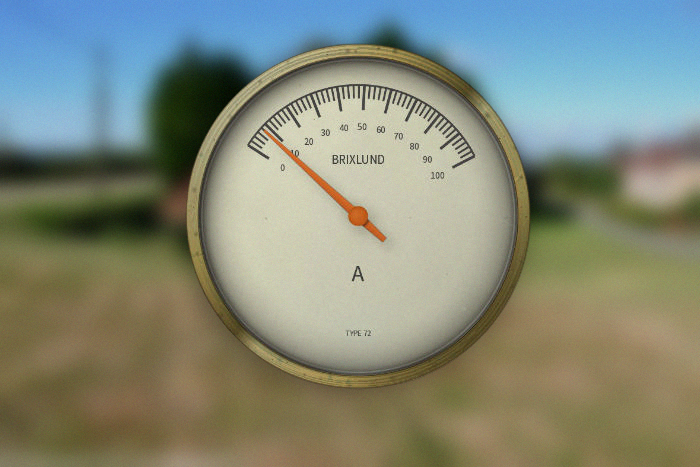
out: 8 A
